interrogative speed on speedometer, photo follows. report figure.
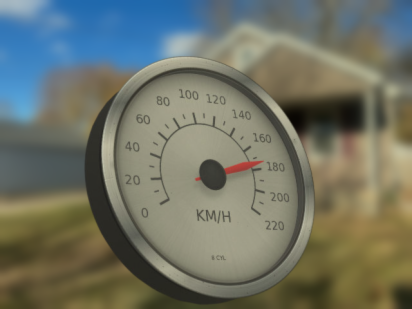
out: 175 km/h
